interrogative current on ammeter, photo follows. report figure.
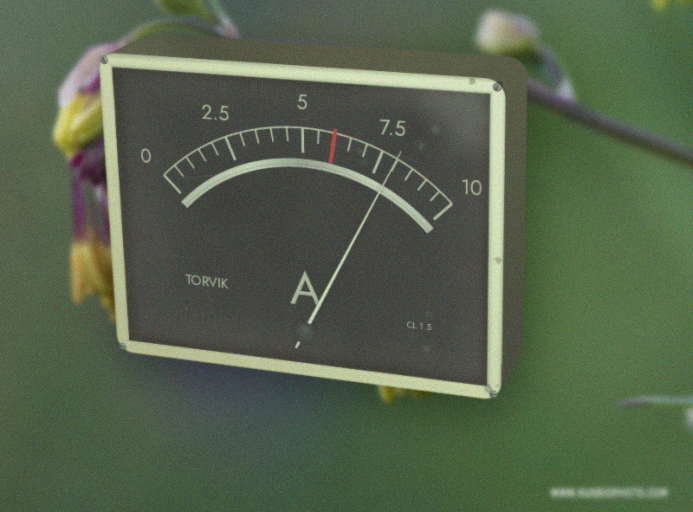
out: 8 A
